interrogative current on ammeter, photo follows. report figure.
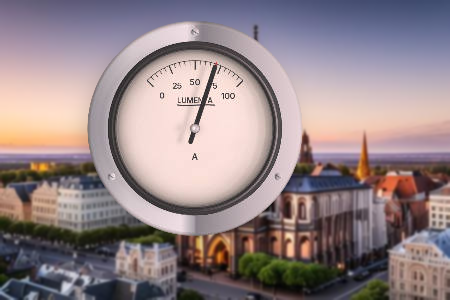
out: 70 A
